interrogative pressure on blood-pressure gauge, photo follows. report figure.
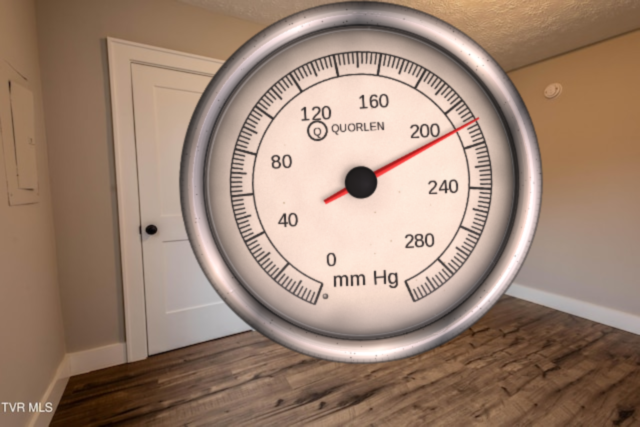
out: 210 mmHg
